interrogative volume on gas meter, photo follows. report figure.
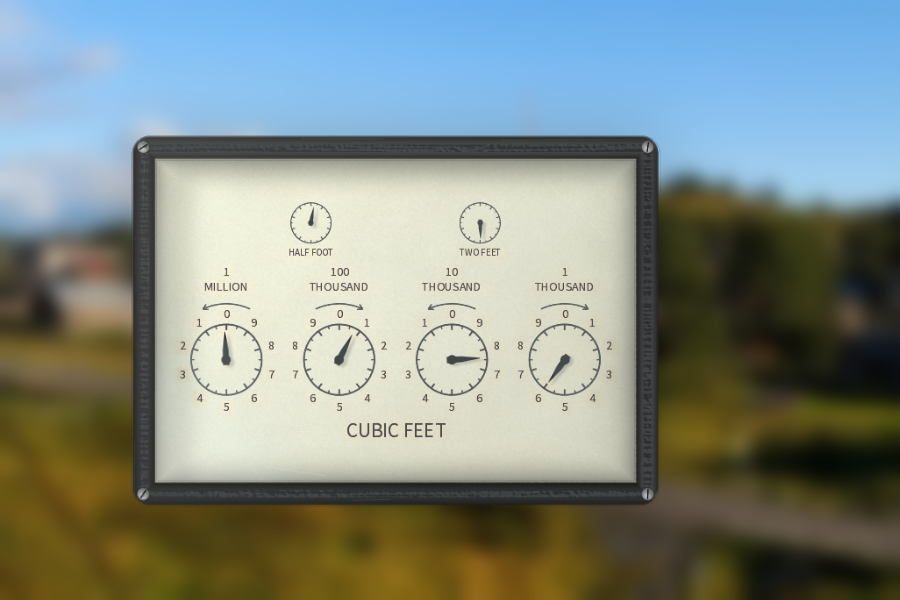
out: 7600 ft³
